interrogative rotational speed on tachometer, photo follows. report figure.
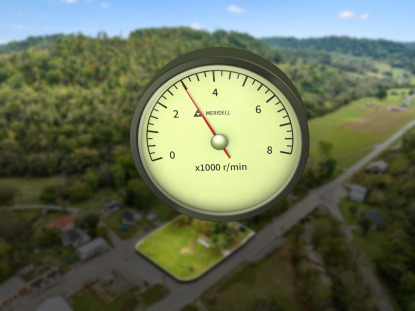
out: 3000 rpm
